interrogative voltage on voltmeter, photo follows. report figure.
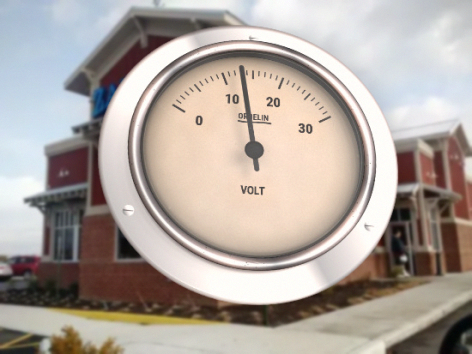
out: 13 V
